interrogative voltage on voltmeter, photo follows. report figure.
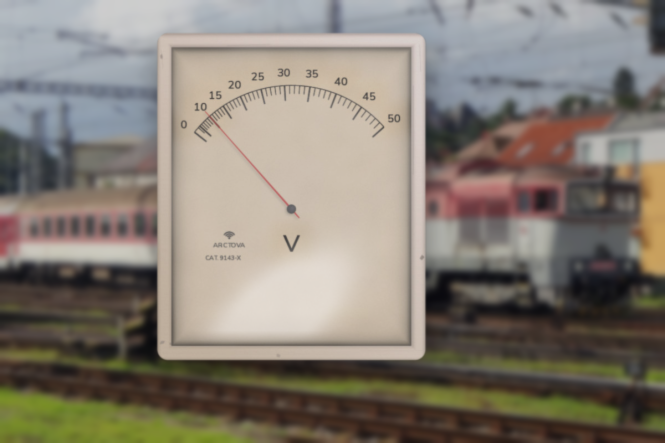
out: 10 V
